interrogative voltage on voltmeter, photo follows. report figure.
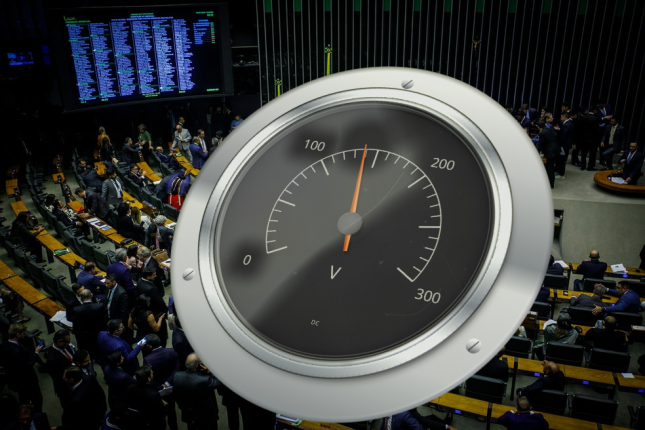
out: 140 V
